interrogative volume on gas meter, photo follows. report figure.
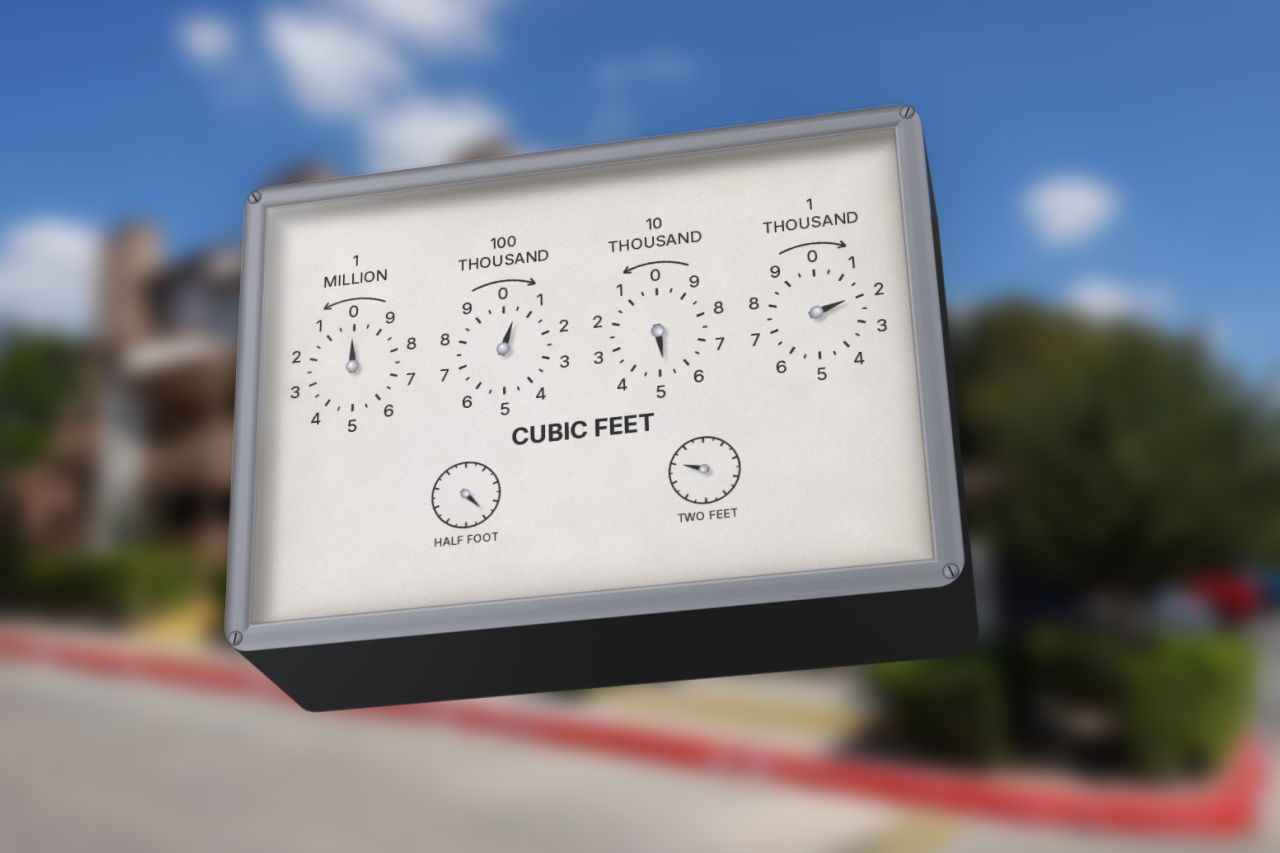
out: 5200 ft³
